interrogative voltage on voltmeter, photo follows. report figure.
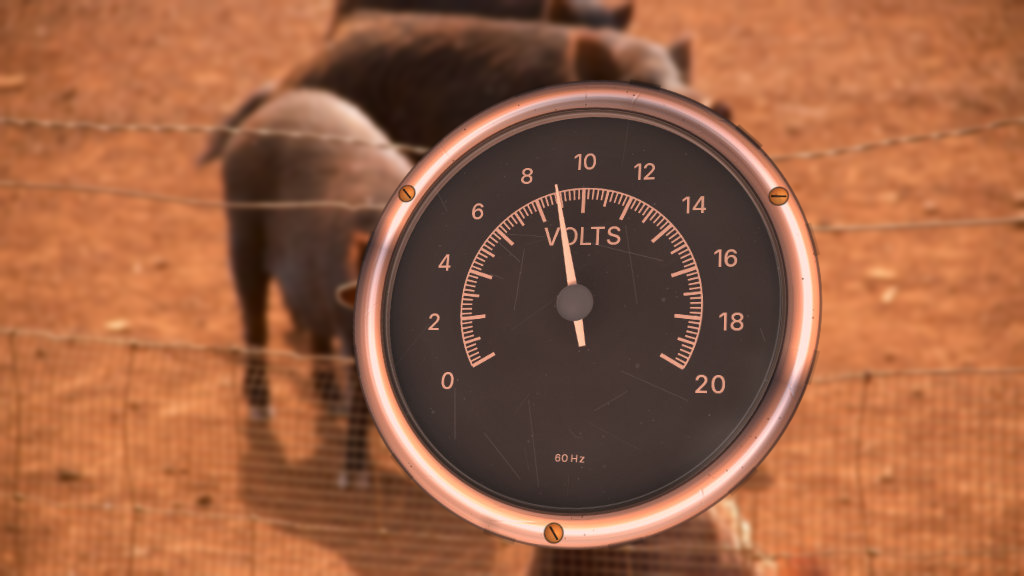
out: 9 V
